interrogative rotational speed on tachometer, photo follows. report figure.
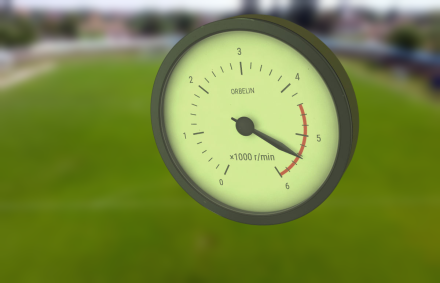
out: 5400 rpm
